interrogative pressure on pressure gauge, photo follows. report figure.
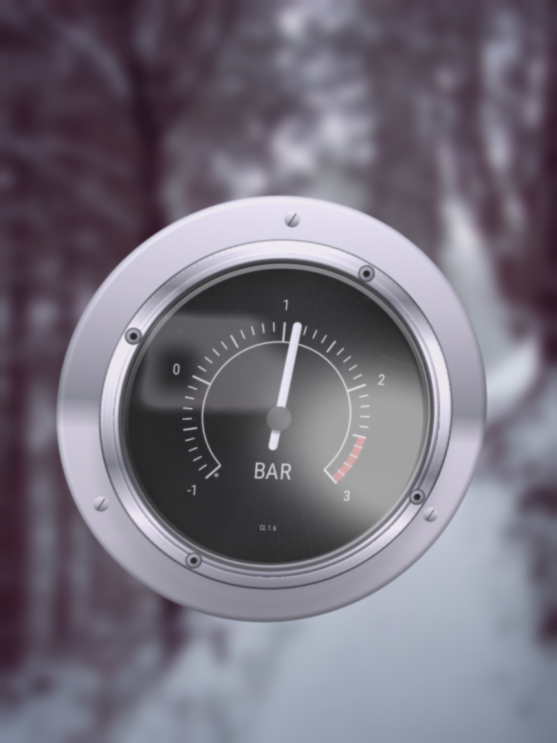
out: 1.1 bar
